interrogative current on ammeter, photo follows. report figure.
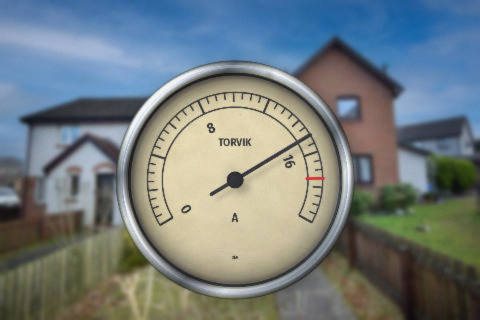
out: 15 A
